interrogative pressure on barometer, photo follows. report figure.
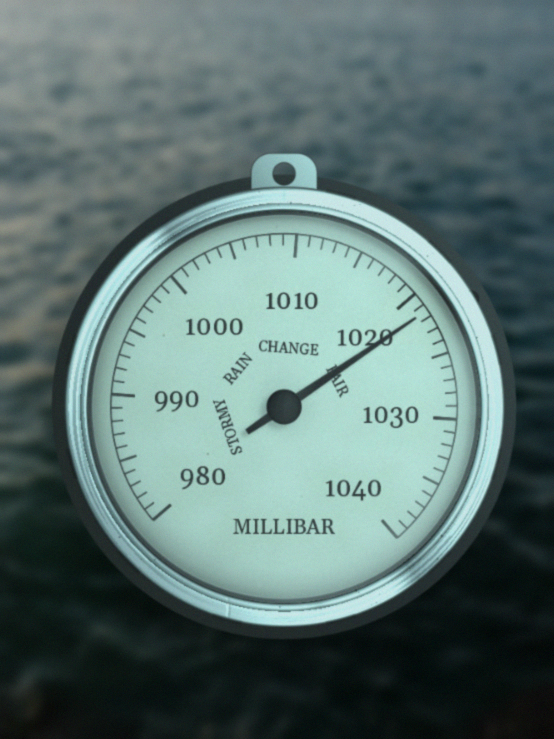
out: 1021.5 mbar
